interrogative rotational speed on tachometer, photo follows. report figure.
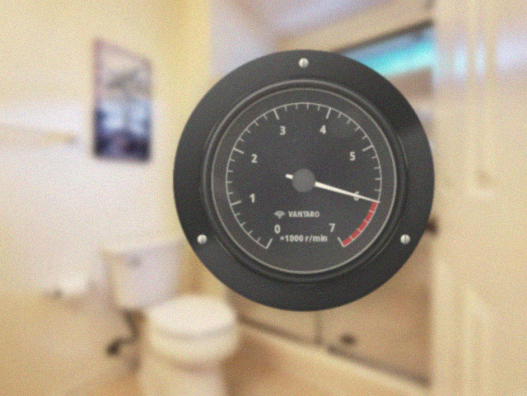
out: 6000 rpm
